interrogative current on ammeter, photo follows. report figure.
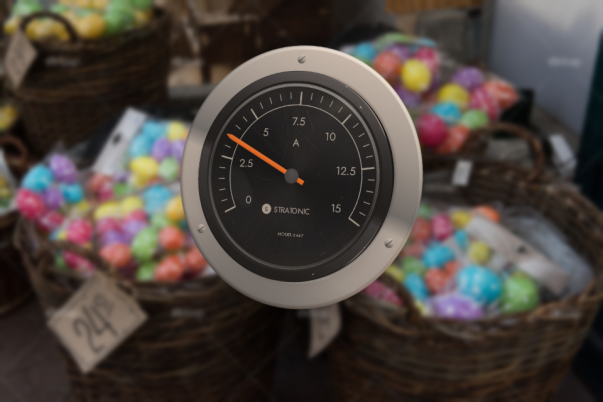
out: 3.5 A
